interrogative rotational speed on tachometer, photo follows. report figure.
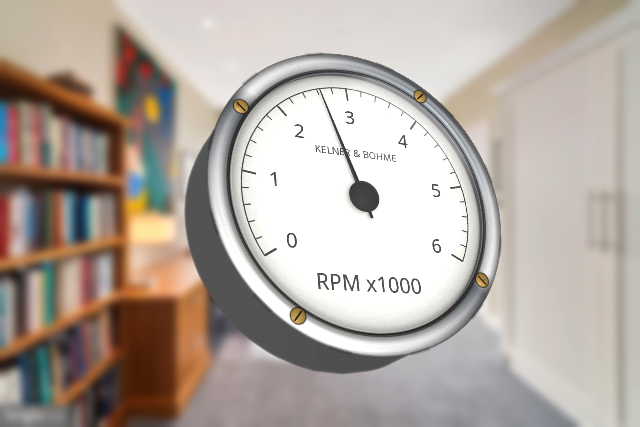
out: 2600 rpm
